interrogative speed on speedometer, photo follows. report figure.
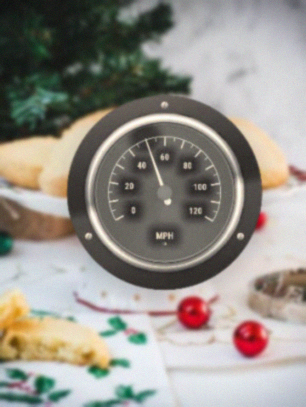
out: 50 mph
